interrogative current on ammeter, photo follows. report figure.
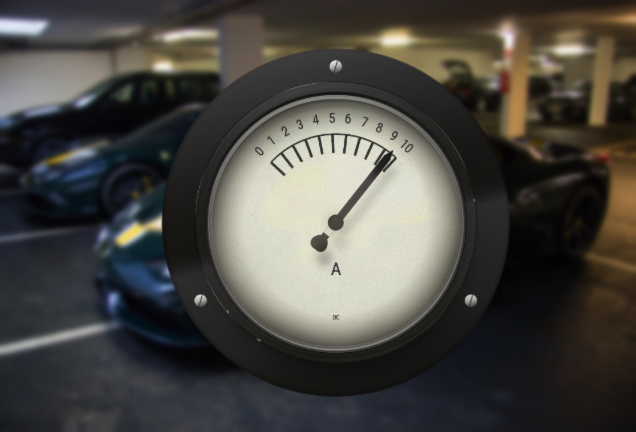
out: 9.5 A
